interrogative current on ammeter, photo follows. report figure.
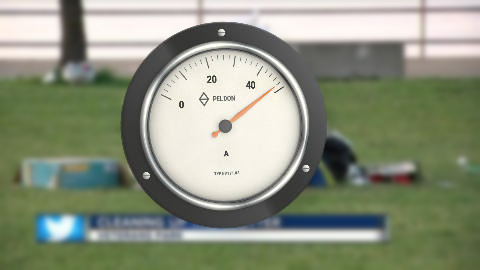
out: 48 A
